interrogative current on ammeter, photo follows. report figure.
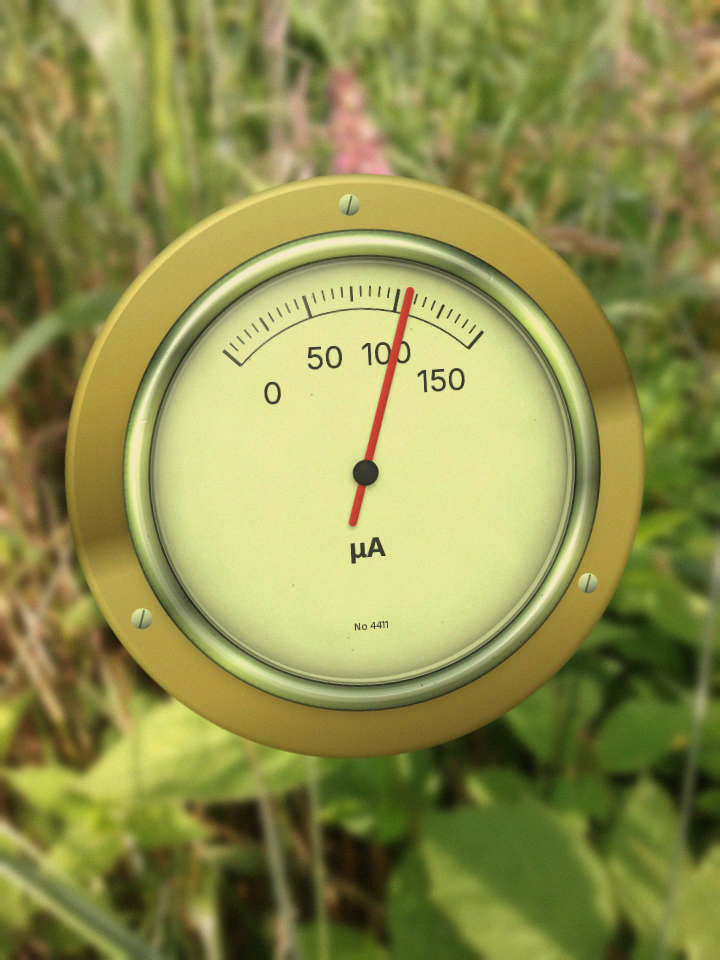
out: 105 µA
